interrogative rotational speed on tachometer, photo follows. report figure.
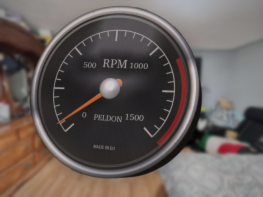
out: 50 rpm
